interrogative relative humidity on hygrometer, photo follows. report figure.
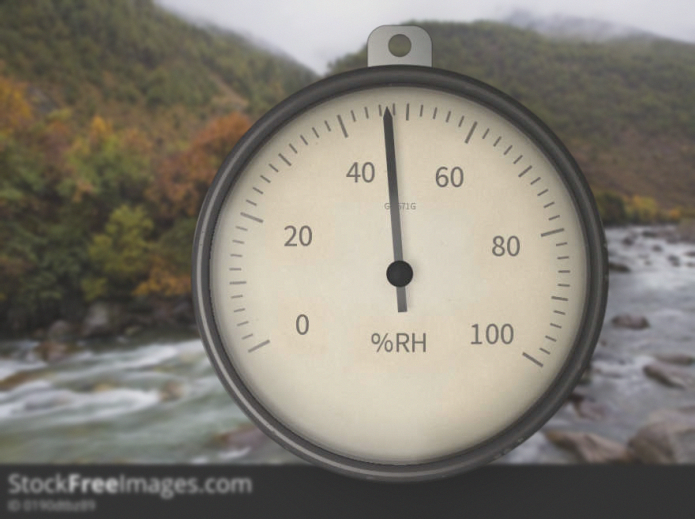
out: 47 %
